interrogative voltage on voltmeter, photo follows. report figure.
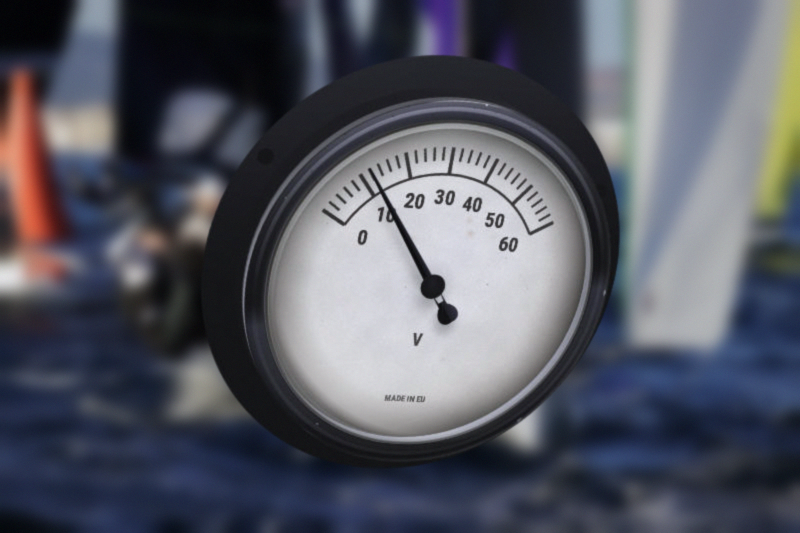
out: 12 V
